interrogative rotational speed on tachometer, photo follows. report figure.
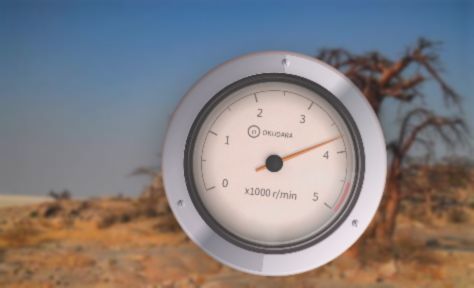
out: 3750 rpm
